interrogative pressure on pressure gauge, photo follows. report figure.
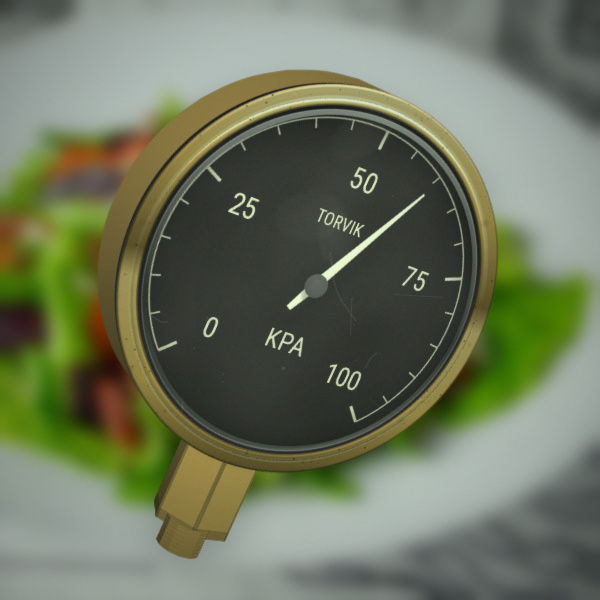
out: 60 kPa
